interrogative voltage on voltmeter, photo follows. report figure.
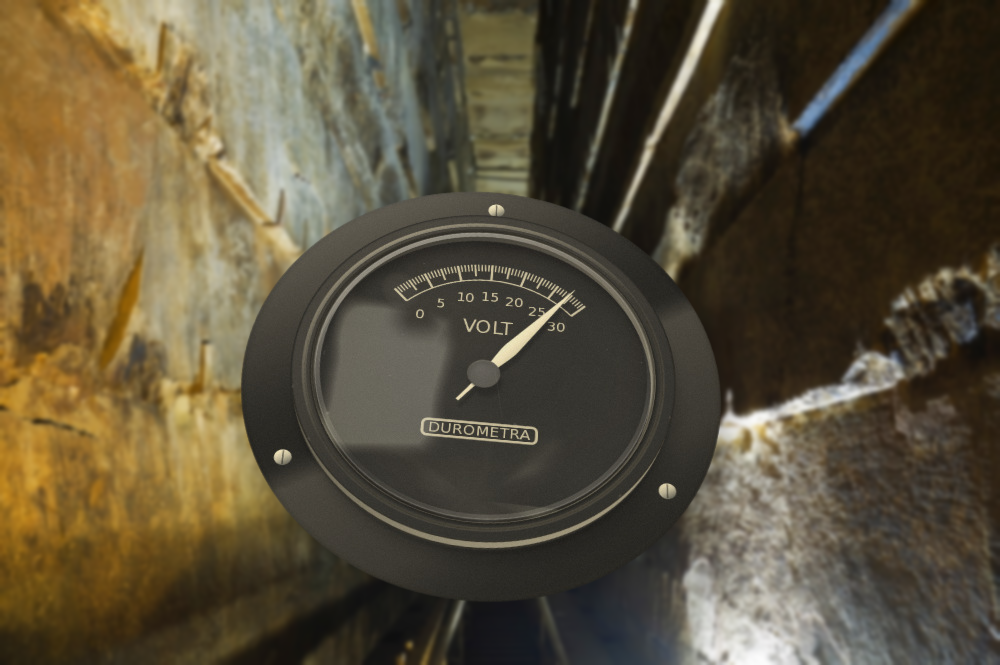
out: 27.5 V
